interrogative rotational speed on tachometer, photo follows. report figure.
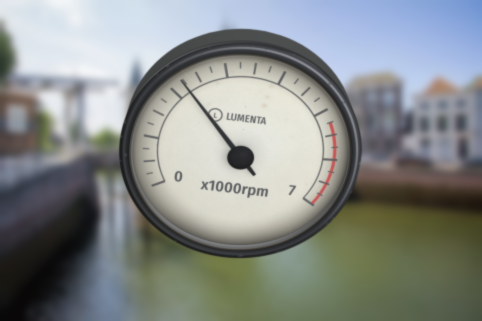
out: 2250 rpm
